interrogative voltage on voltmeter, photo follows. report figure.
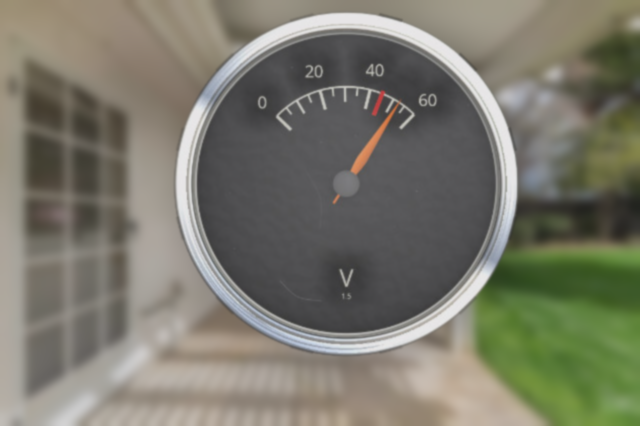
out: 52.5 V
